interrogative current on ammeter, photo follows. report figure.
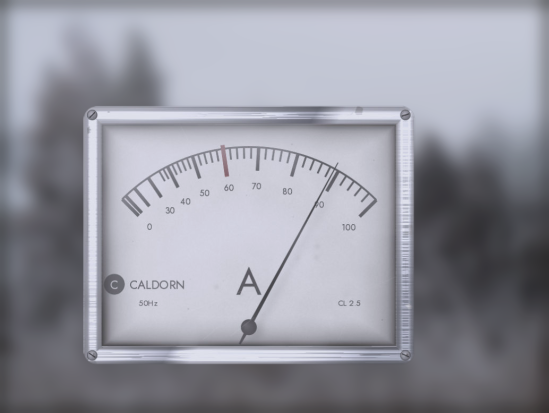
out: 89 A
